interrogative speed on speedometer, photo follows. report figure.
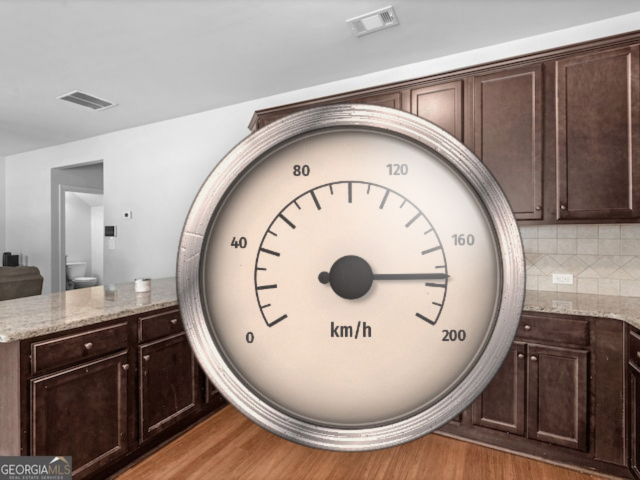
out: 175 km/h
